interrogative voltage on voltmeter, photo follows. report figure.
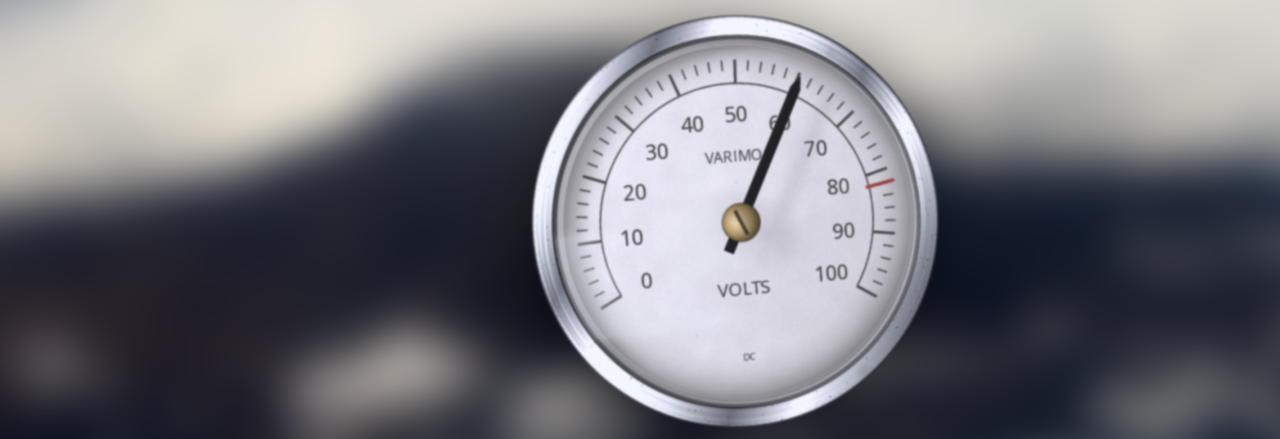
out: 60 V
